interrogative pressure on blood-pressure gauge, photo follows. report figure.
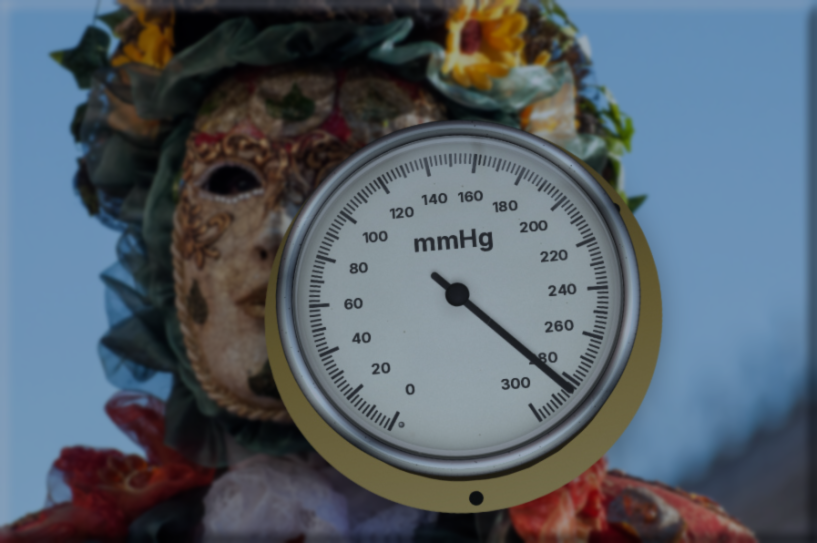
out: 284 mmHg
